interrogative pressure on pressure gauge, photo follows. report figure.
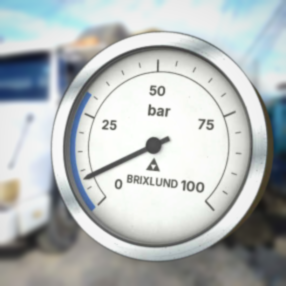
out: 7.5 bar
